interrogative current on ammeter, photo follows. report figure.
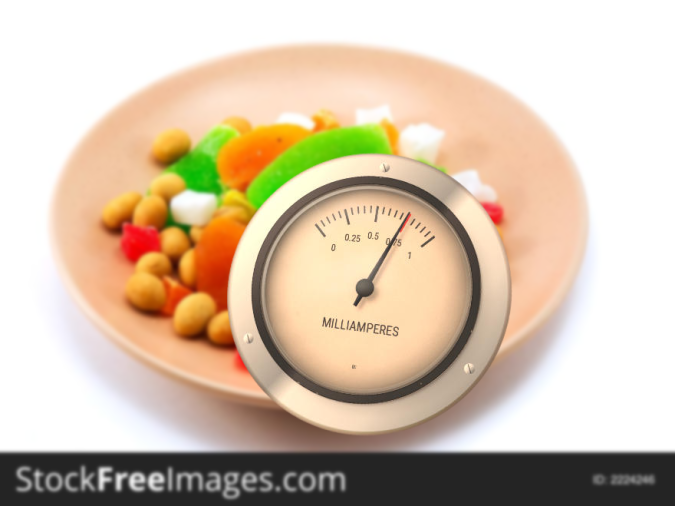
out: 0.75 mA
